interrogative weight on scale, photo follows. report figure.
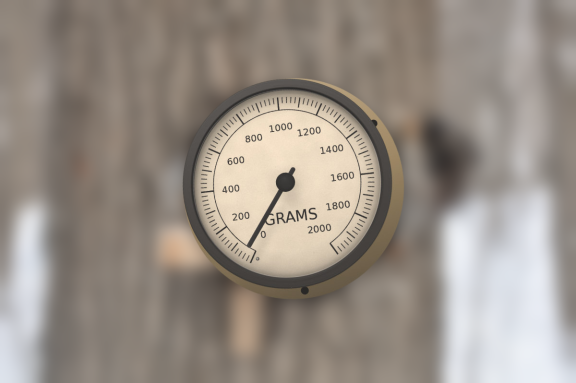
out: 40 g
